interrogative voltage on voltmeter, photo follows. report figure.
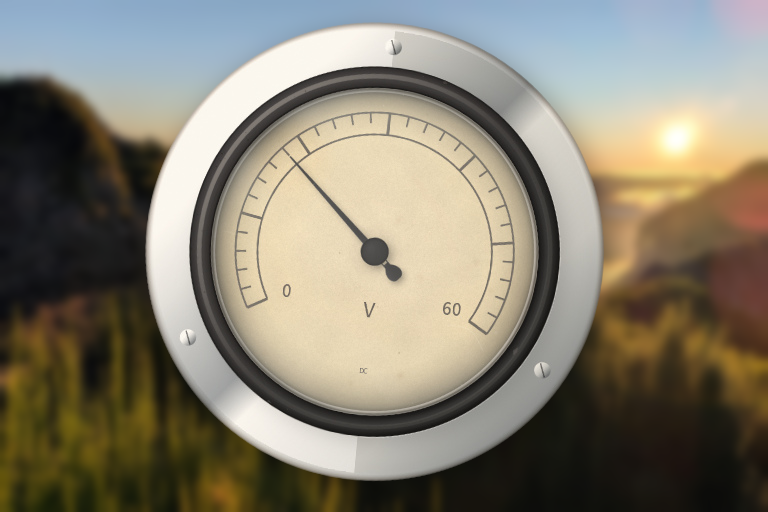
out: 18 V
